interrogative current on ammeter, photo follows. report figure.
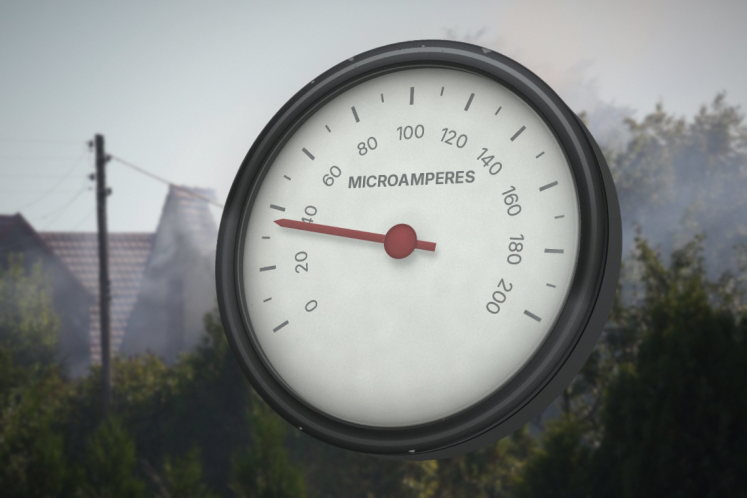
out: 35 µA
